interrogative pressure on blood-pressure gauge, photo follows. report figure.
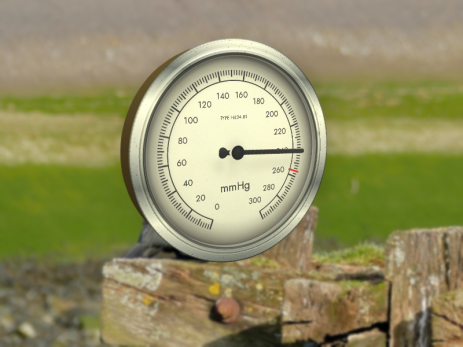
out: 240 mmHg
